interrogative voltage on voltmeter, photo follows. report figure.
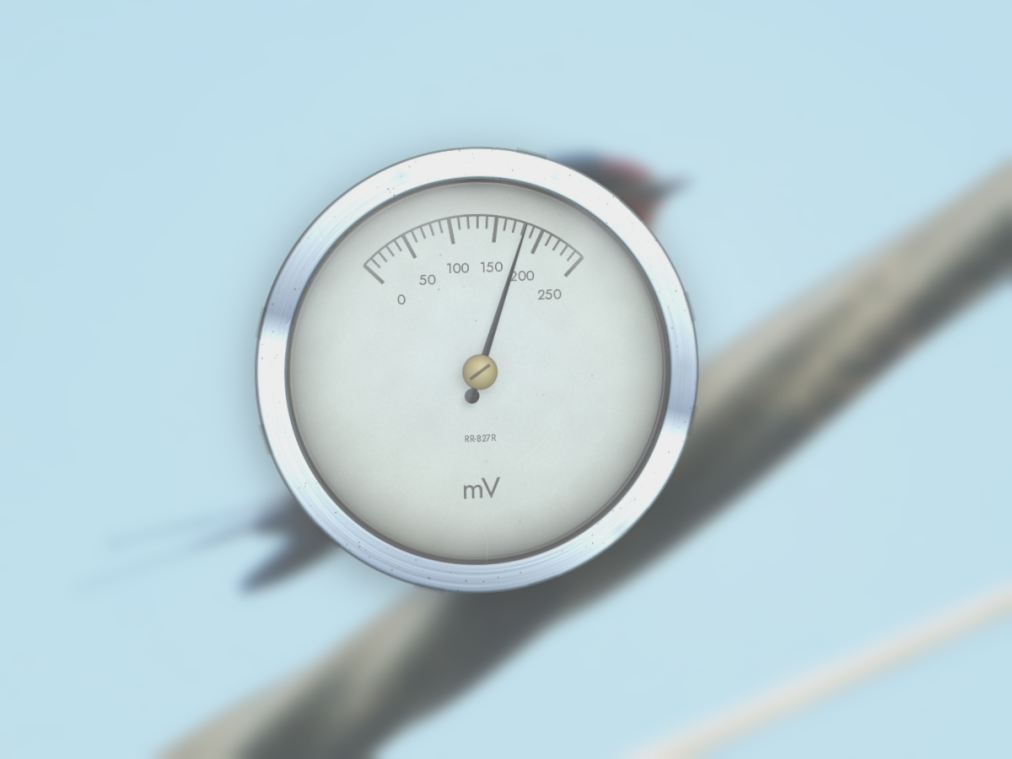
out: 180 mV
